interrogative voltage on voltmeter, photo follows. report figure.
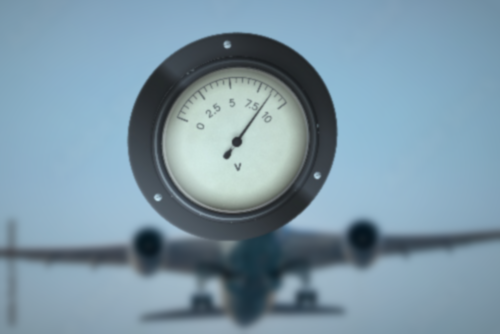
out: 8.5 V
